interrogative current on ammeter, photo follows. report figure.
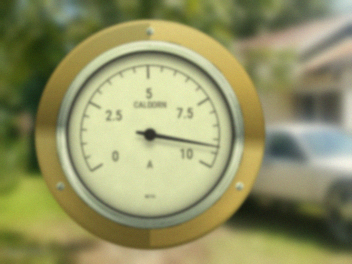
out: 9.25 A
